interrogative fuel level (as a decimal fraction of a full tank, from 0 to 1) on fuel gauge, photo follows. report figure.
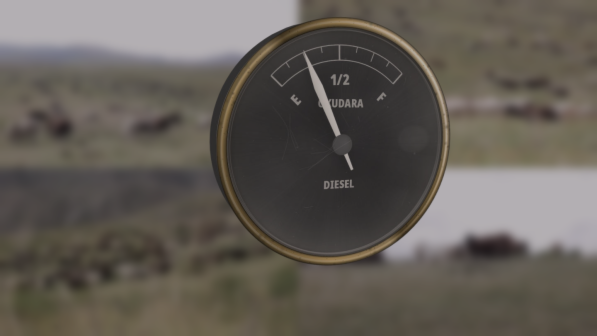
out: 0.25
